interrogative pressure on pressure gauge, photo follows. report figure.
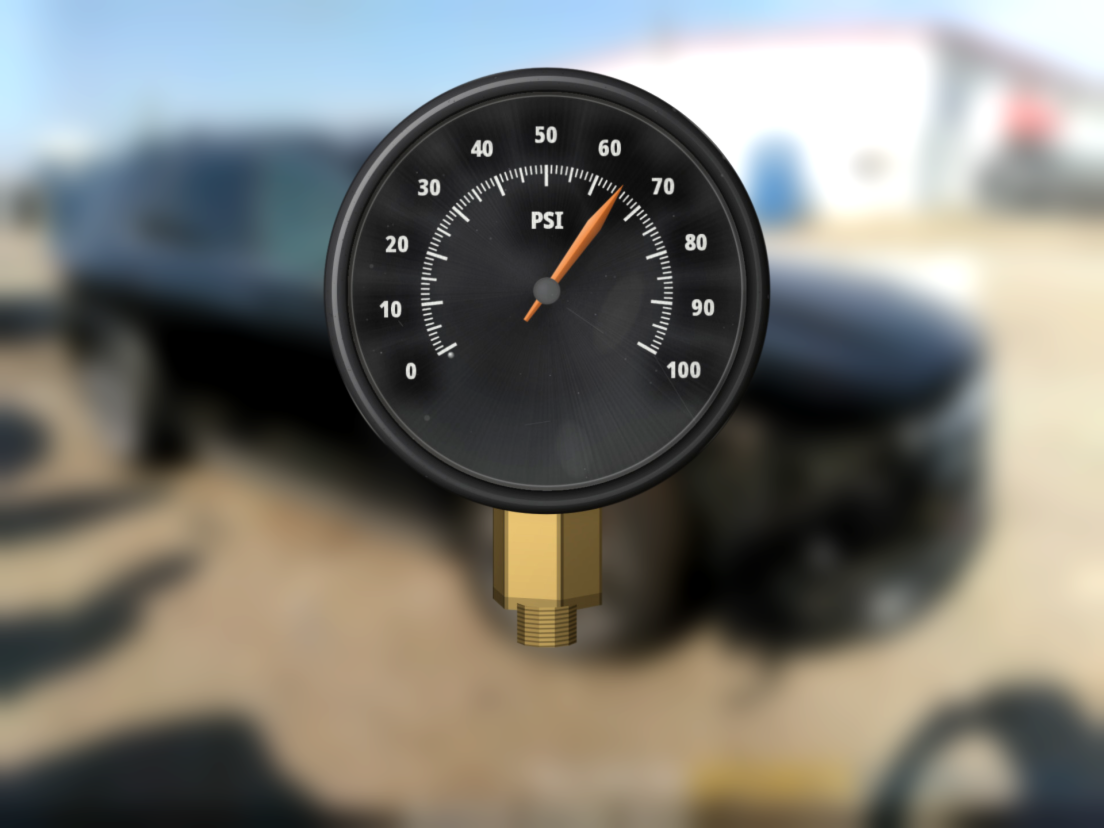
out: 65 psi
